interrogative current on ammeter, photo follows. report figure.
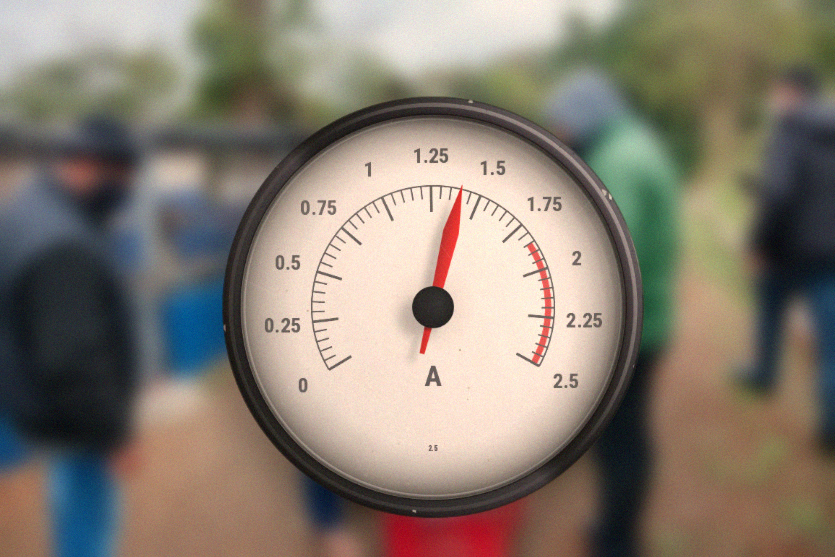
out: 1.4 A
